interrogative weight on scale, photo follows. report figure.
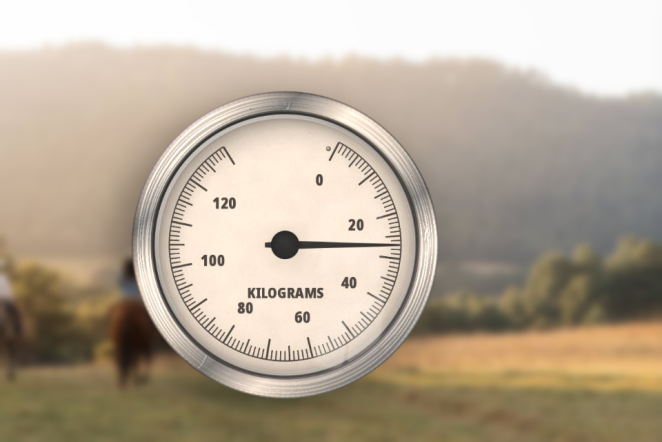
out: 27 kg
